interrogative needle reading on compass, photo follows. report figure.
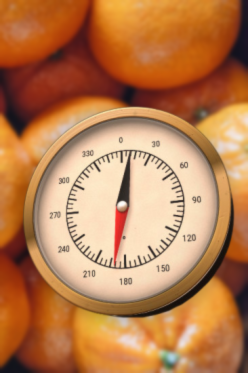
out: 190 °
